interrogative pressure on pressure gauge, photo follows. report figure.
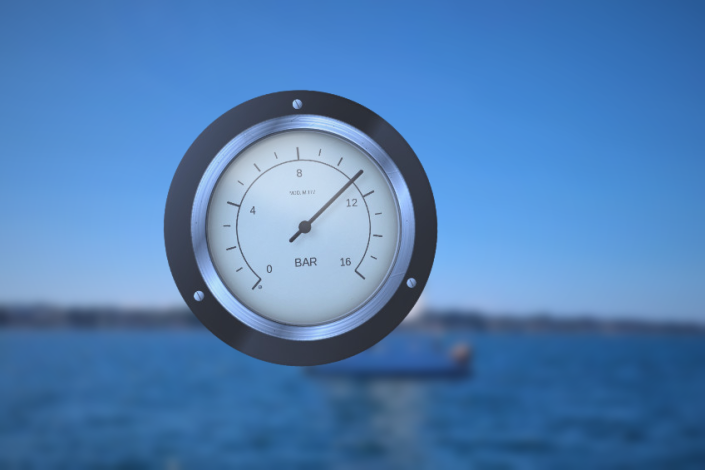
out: 11 bar
